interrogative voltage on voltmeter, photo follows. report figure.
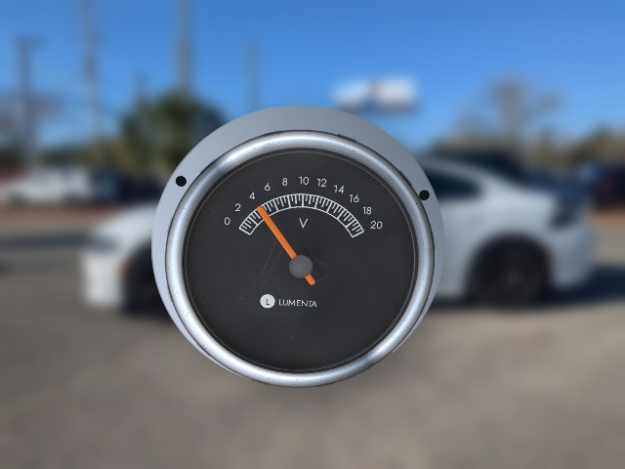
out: 4 V
